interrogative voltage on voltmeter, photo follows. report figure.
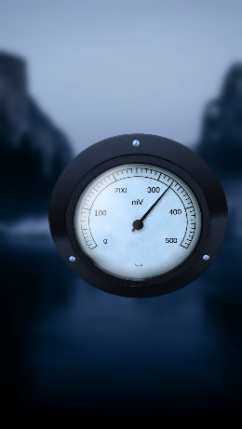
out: 330 mV
